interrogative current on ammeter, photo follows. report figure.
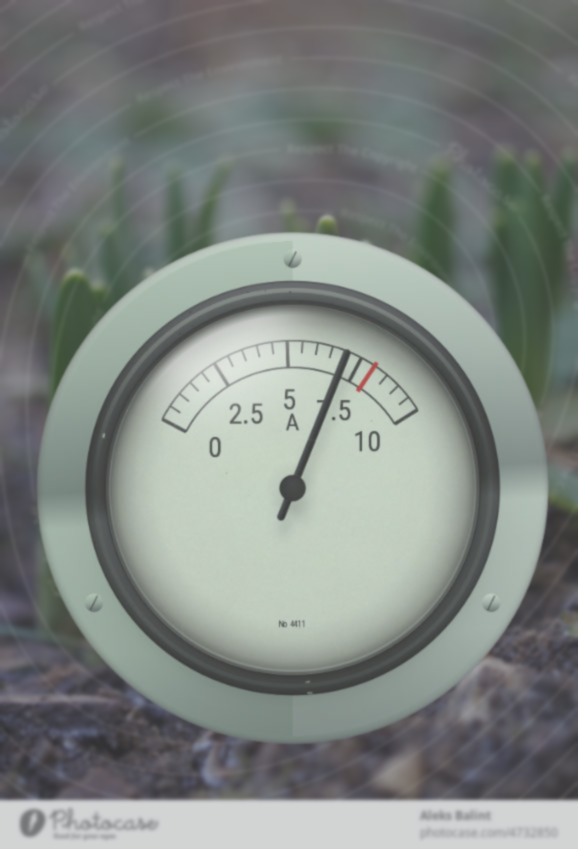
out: 7 A
